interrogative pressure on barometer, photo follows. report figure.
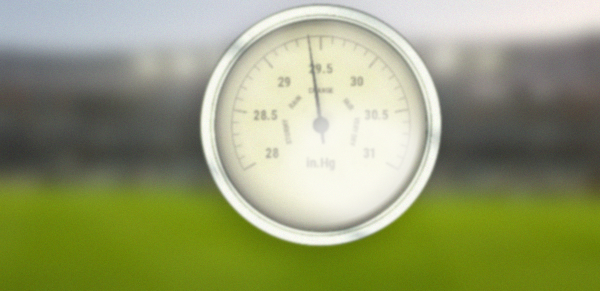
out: 29.4 inHg
